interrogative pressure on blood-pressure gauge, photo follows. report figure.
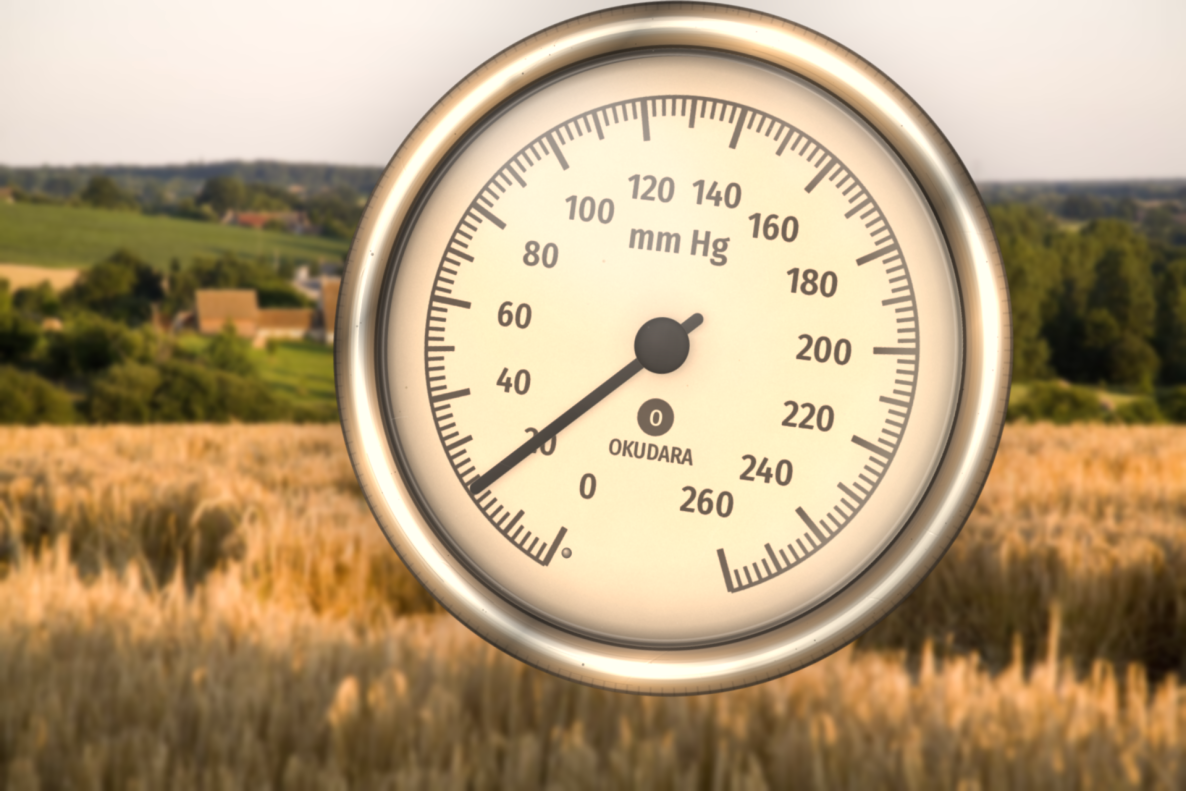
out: 20 mmHg
